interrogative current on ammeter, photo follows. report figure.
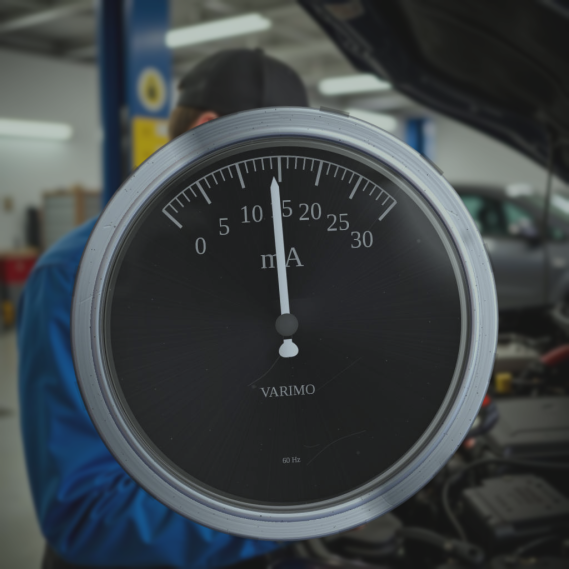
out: 14 mA
